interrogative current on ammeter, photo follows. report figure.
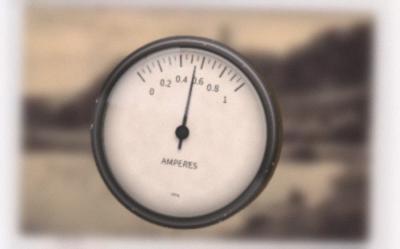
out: 0.55 A
